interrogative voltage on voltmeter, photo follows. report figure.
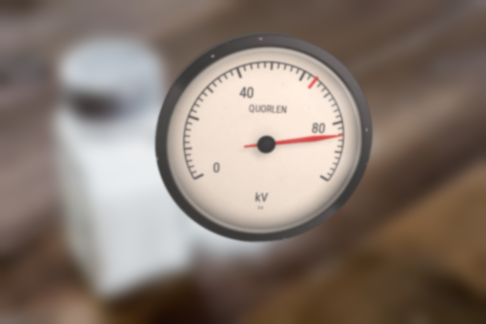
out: 84 kV
